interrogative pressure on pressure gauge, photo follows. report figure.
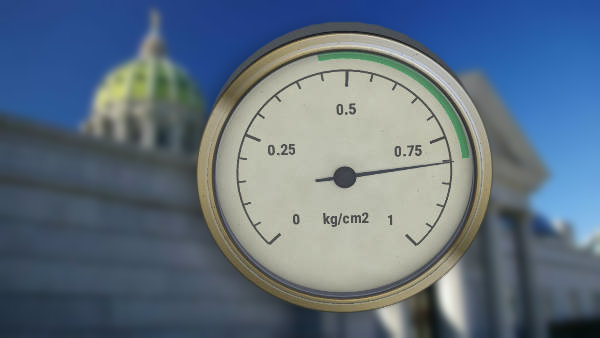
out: 0.8 kg/cm²
